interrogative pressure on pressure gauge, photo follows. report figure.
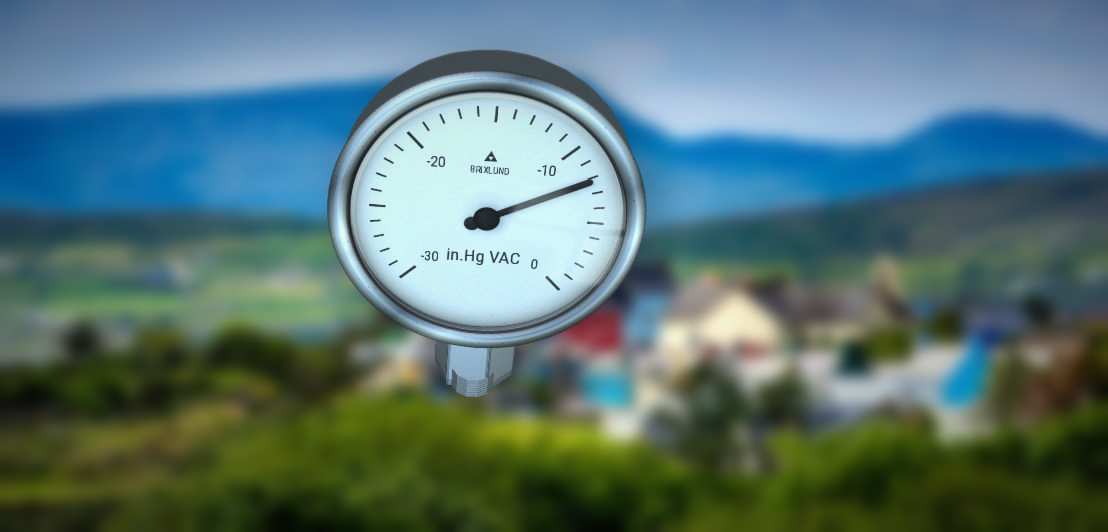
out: -8 inHg
